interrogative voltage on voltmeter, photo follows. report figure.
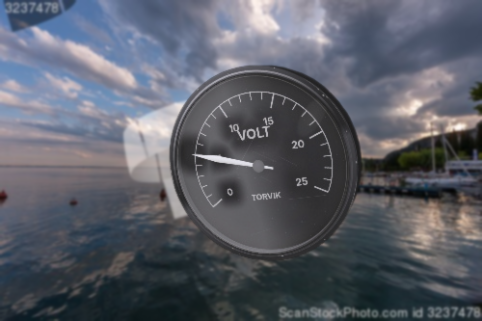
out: 5 V
